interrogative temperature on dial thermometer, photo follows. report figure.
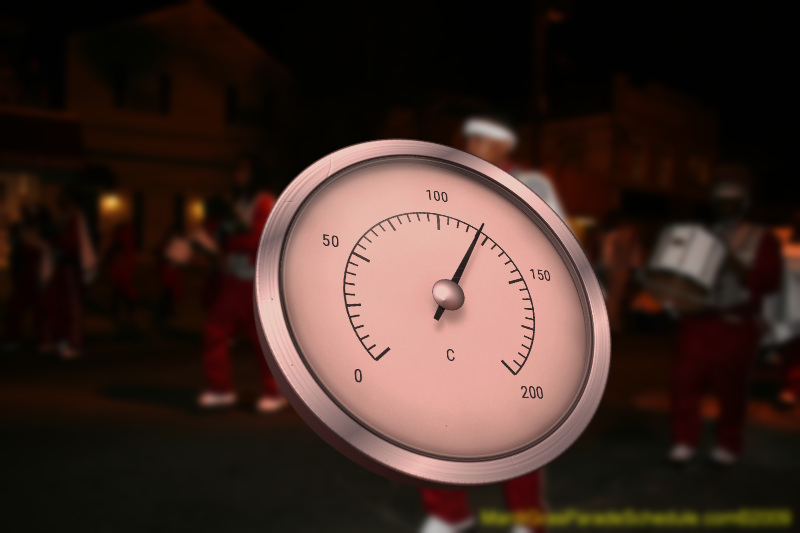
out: 120 °C
